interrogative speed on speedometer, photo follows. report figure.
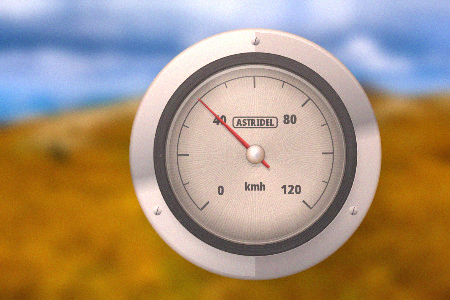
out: 40 km/h
